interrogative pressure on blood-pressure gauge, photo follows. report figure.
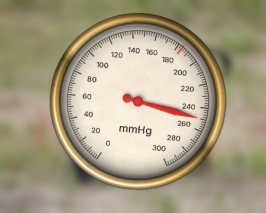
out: 250 mmHg
